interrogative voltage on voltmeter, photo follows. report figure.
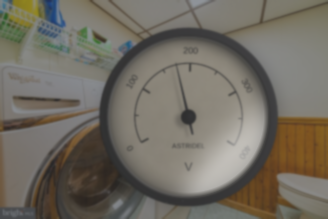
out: 175 V
